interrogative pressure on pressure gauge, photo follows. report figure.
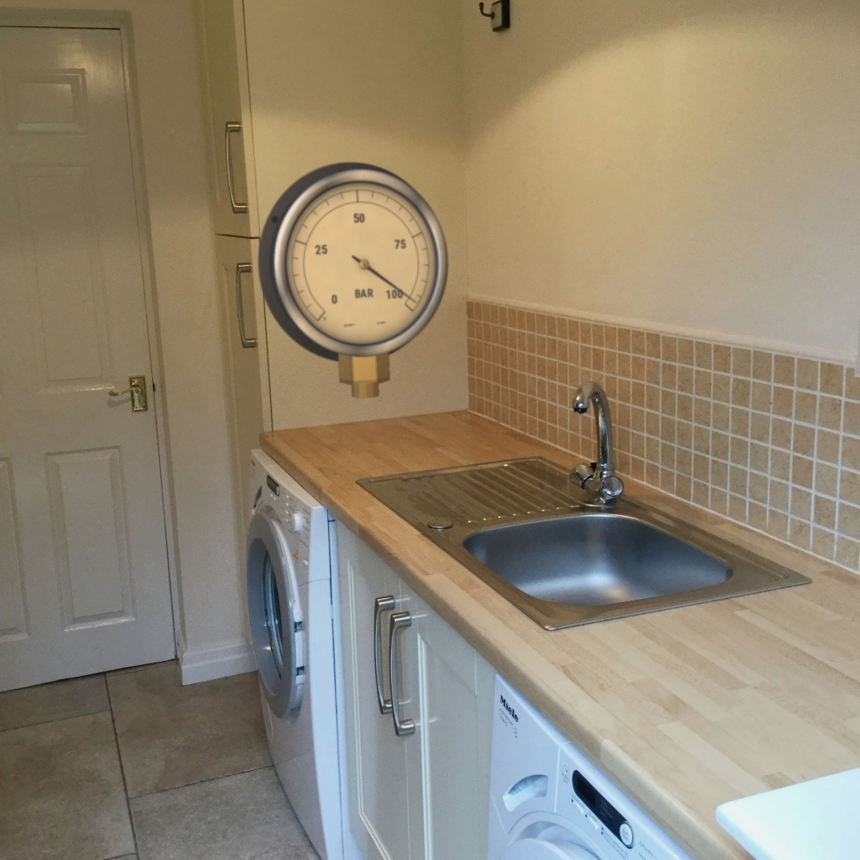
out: 97.5 bar
